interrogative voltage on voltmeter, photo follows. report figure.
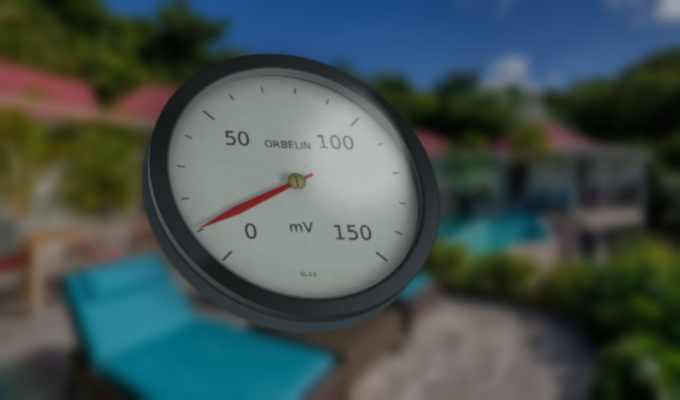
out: 10 mV
